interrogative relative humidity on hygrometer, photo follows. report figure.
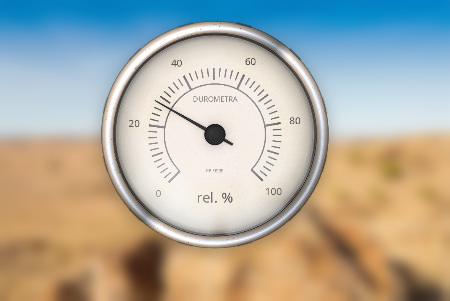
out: 28 %
